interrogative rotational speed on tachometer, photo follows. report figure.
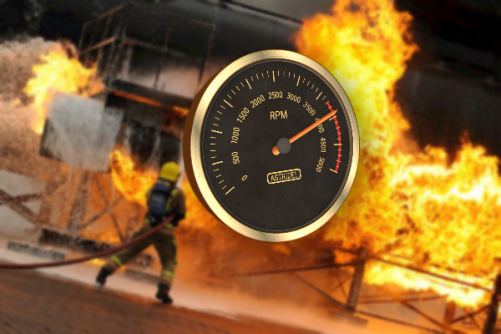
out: 3900 rpm
